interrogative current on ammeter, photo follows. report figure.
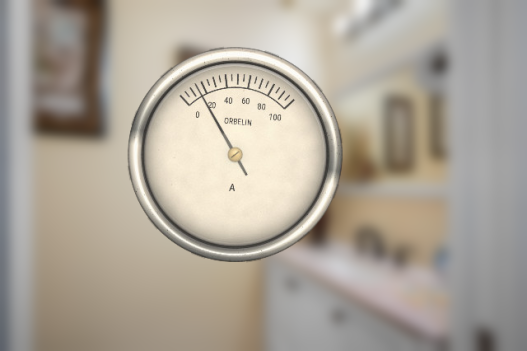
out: 15 A
